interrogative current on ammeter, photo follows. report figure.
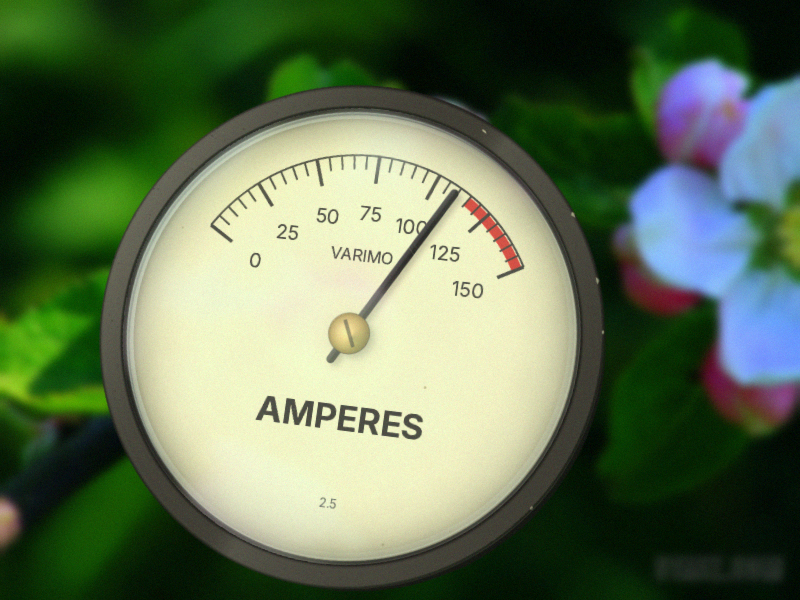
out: 110 A
